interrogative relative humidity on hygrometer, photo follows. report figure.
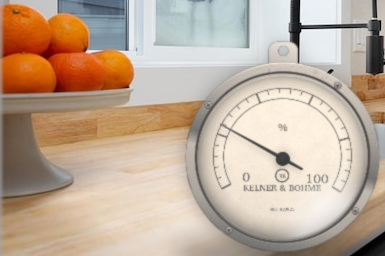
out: 24 %
